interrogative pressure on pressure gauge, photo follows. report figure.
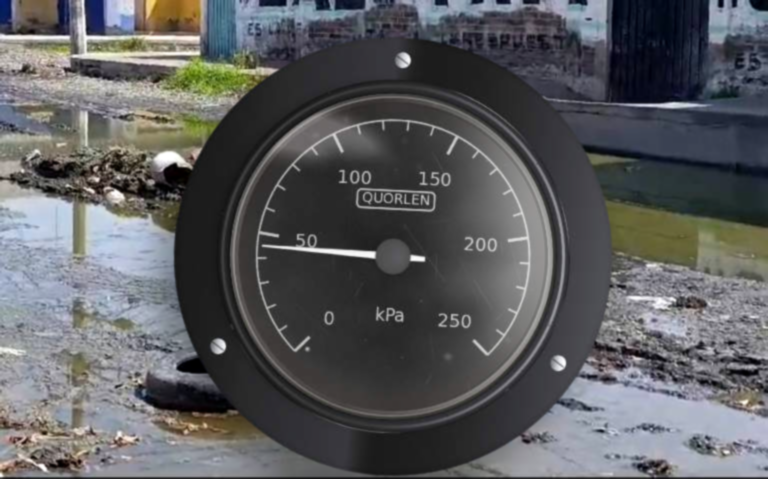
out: 45 kPa
